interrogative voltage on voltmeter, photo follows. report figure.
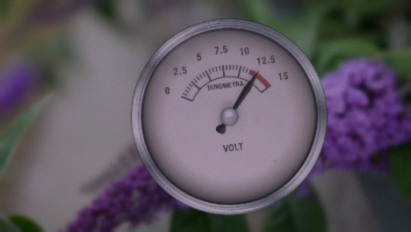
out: 12.5 V
